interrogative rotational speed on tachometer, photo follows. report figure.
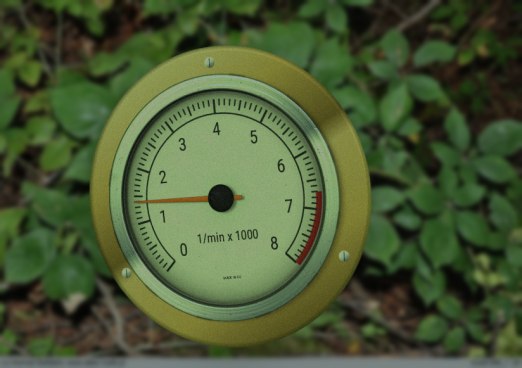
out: 1400 rpm
